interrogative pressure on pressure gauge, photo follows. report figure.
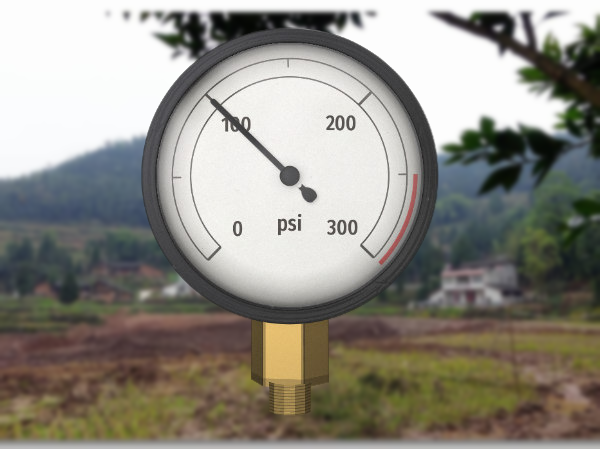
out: 100 psi
